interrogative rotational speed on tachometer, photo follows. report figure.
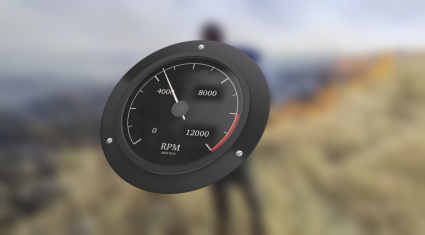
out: 4500 rpm
